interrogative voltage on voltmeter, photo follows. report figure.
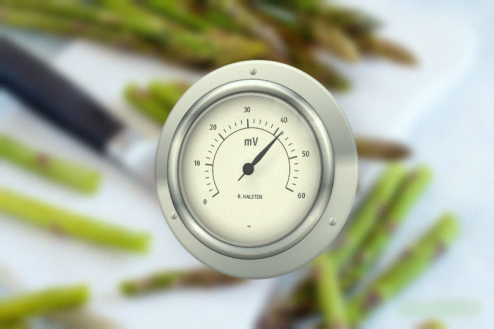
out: 42 mV
